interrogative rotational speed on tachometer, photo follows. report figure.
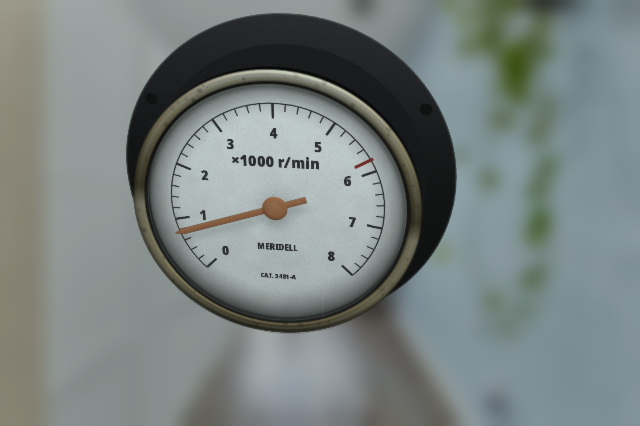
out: 800 rpm
